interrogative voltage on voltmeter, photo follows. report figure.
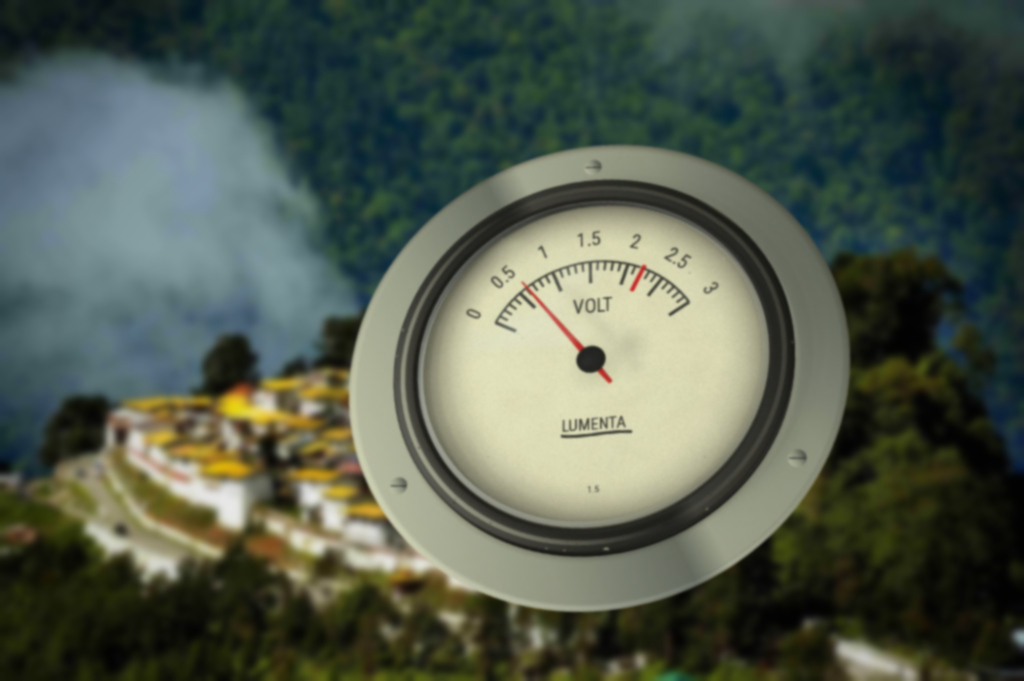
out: 0.6 V
